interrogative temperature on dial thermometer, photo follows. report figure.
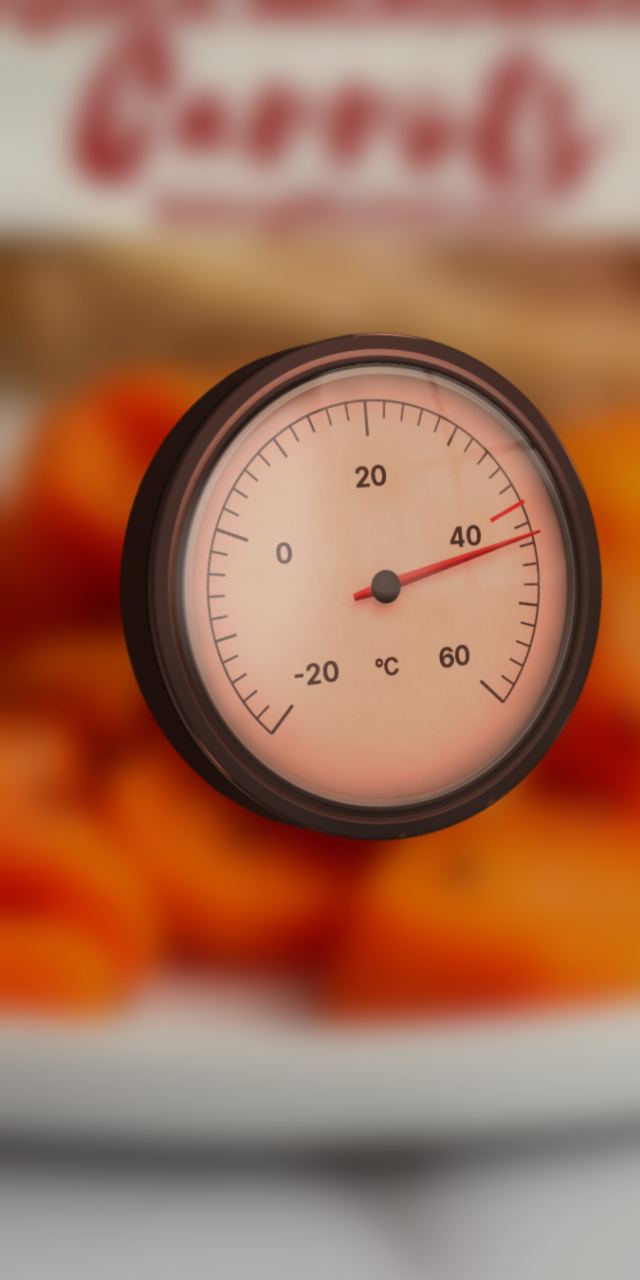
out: 43 °C
